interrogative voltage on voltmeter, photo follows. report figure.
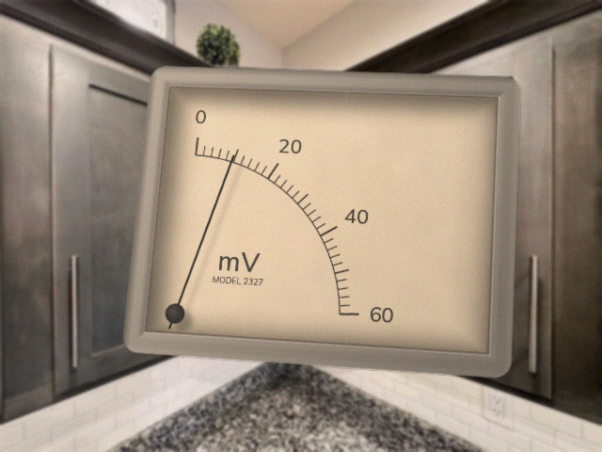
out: 10 mV
